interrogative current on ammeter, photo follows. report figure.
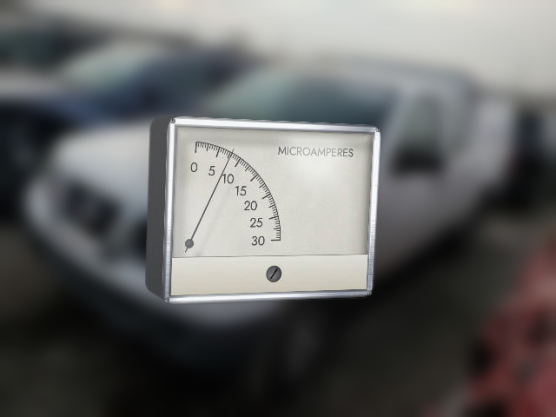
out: 7.5 µA
